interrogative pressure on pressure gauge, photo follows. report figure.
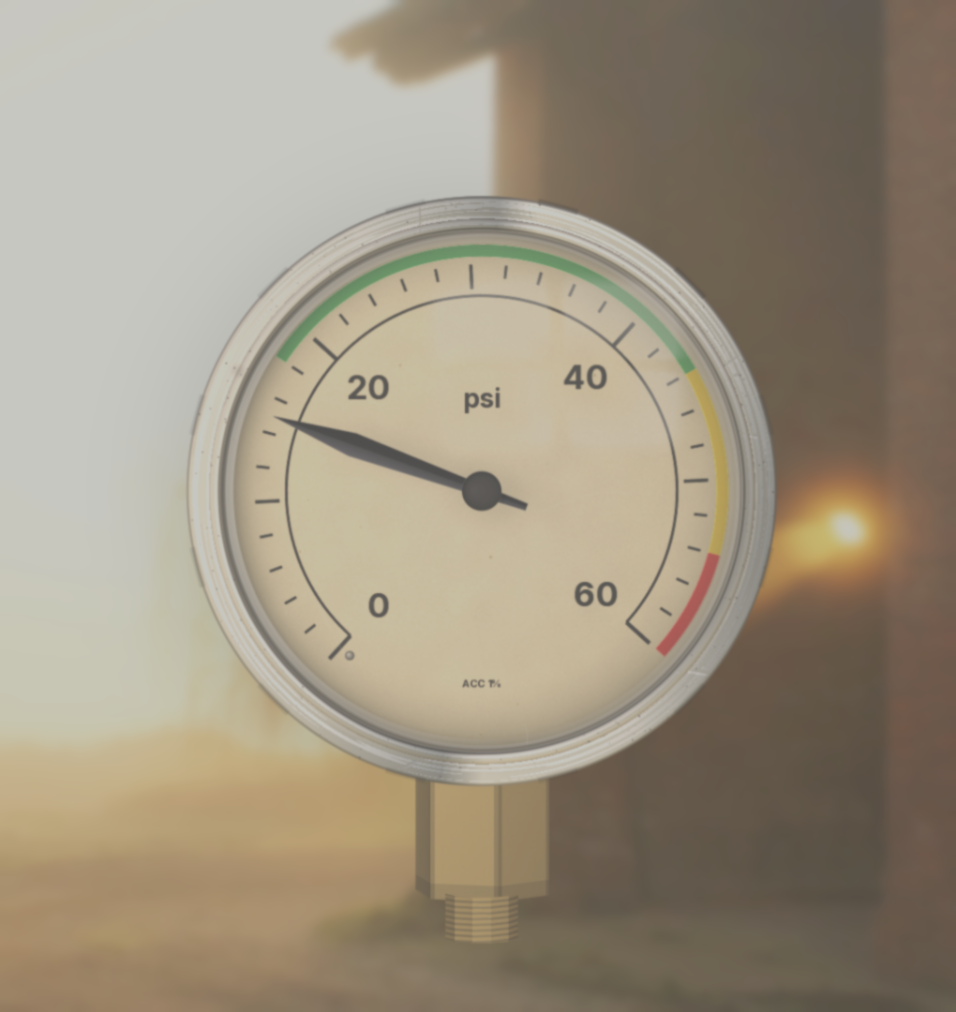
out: 15 psi
